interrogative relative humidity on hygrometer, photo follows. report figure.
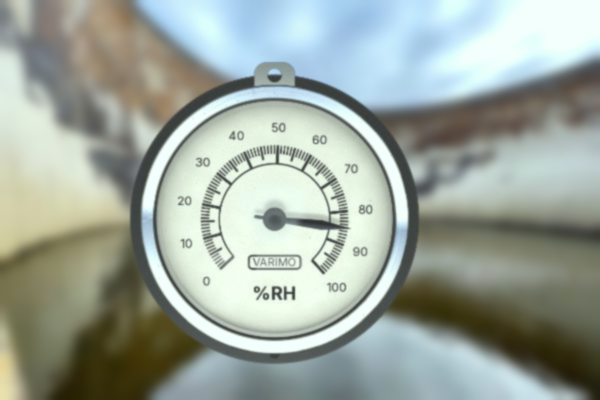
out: 85 %
